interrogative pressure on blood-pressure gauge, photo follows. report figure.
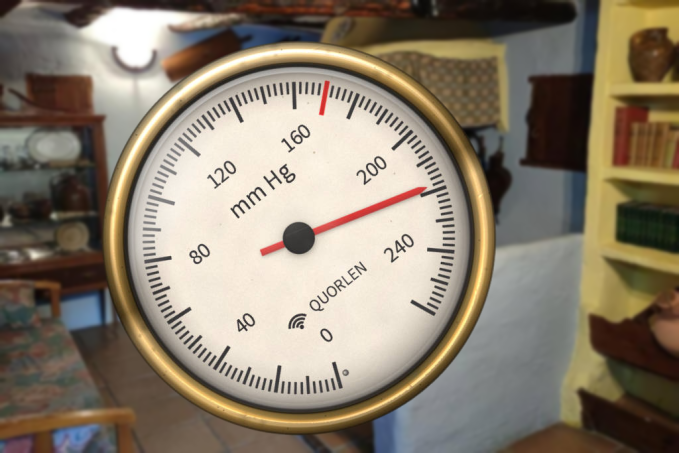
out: 218 mmHg
